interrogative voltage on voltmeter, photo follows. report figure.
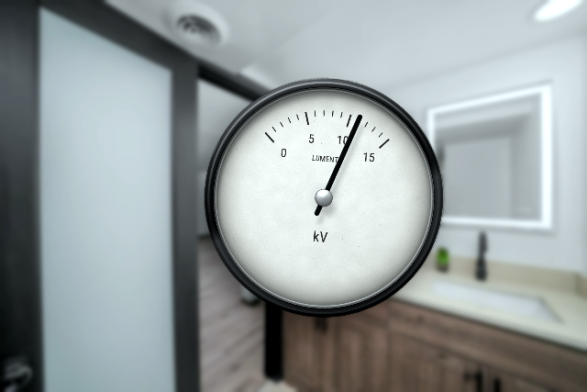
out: 11 kV
